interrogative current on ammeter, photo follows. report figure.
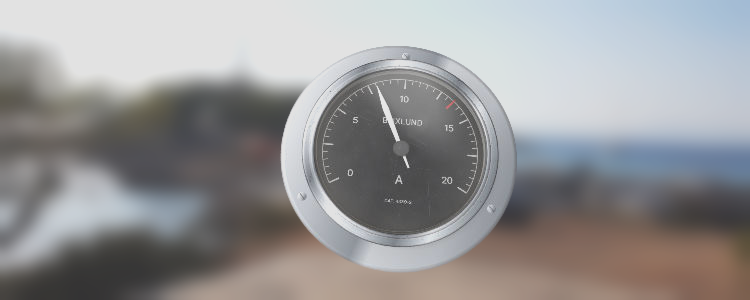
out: 8 A
